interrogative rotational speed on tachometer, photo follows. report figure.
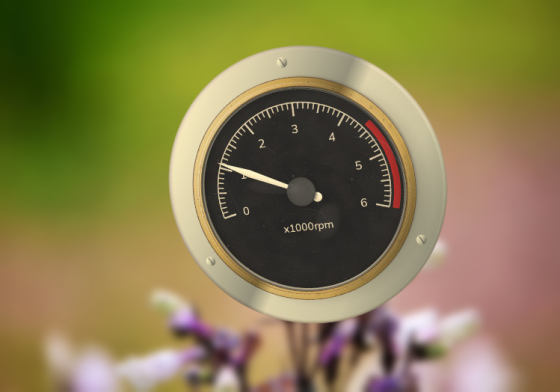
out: 1100 rpm
